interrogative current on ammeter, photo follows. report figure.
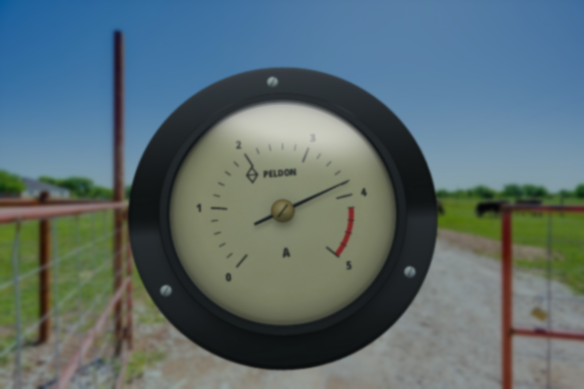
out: 3.8 A
